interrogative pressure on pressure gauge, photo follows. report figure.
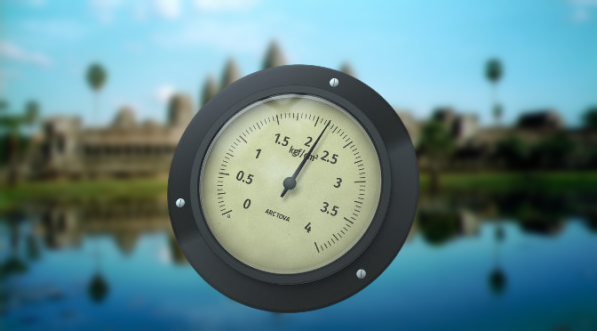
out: 2.15 kg/cm²
